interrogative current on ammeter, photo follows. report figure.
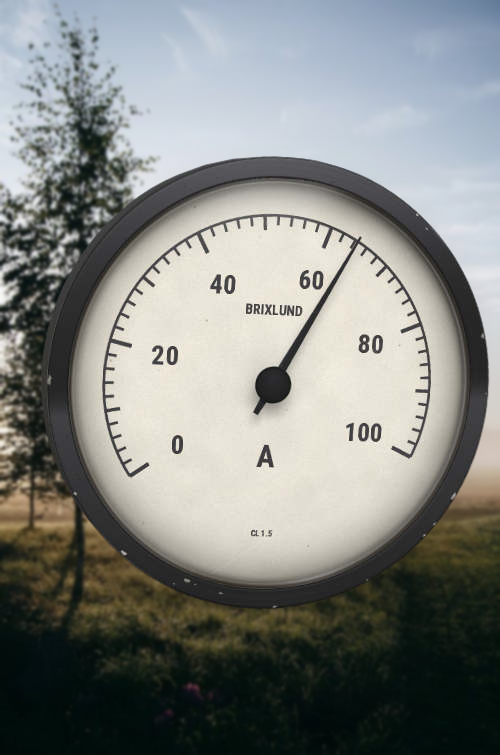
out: 64 A
